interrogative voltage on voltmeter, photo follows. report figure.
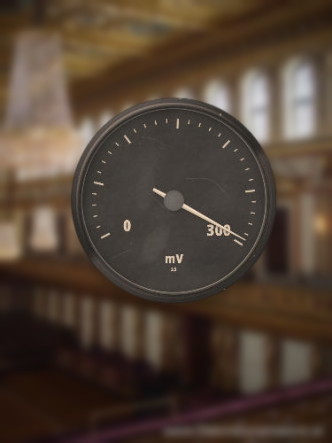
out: 295 mV
